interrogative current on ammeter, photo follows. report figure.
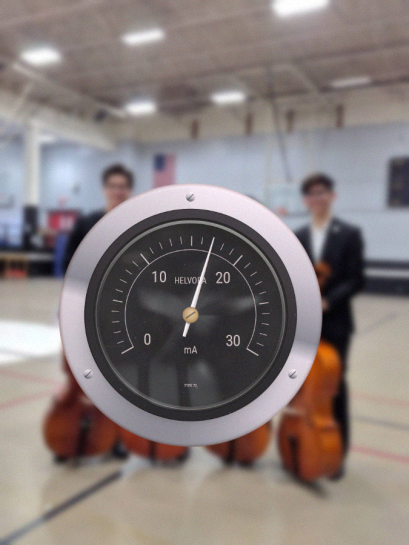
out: 17 mA
